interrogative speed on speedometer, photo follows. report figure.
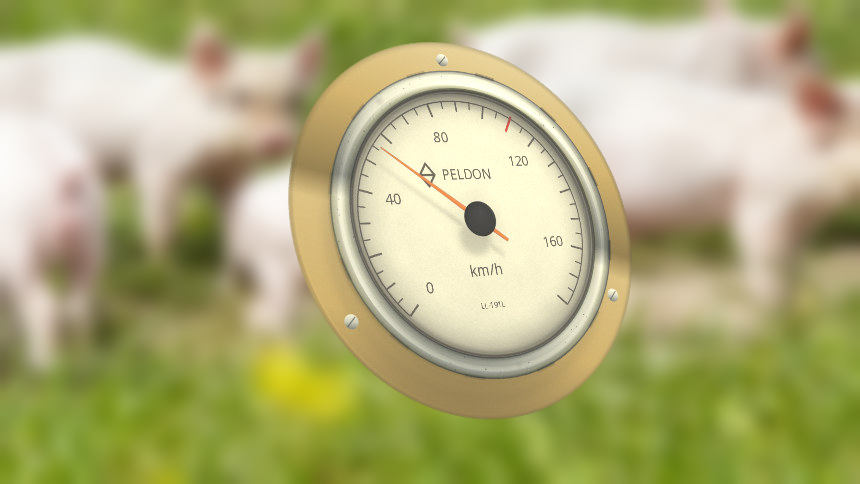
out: 55 km/h
